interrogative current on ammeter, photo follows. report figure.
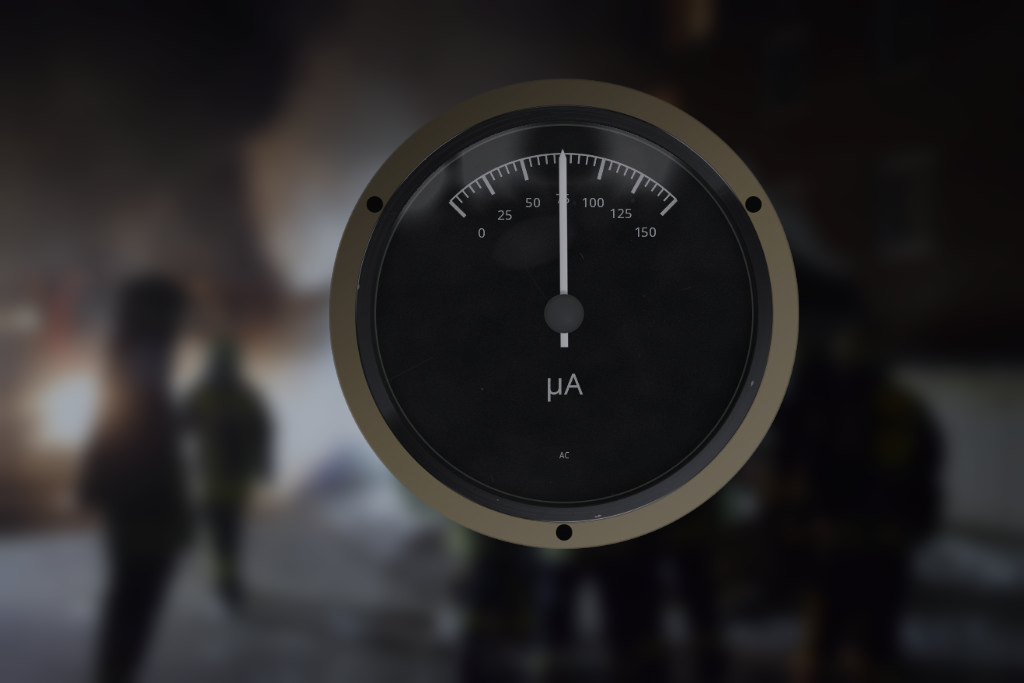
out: 75 µA
